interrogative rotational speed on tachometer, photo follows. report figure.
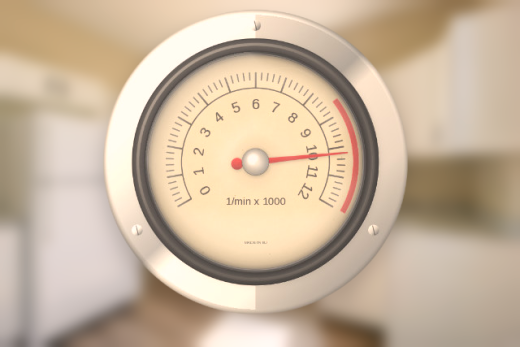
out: 10200 rpm
